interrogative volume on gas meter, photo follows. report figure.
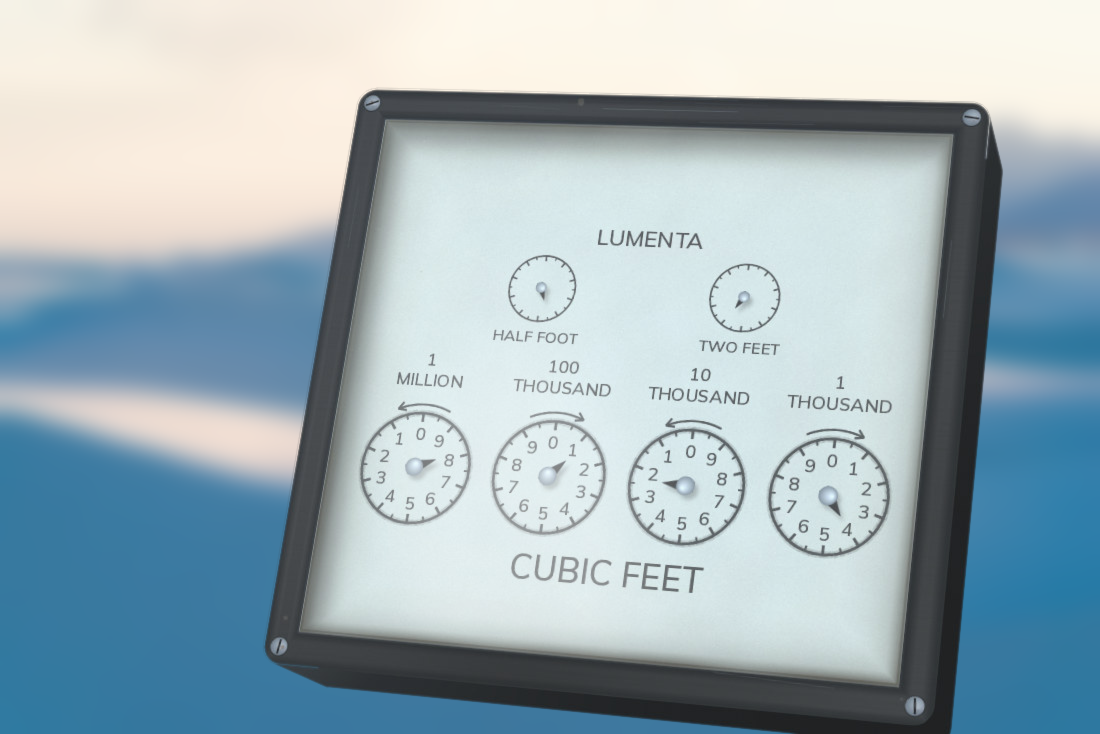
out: 812400 ft³
